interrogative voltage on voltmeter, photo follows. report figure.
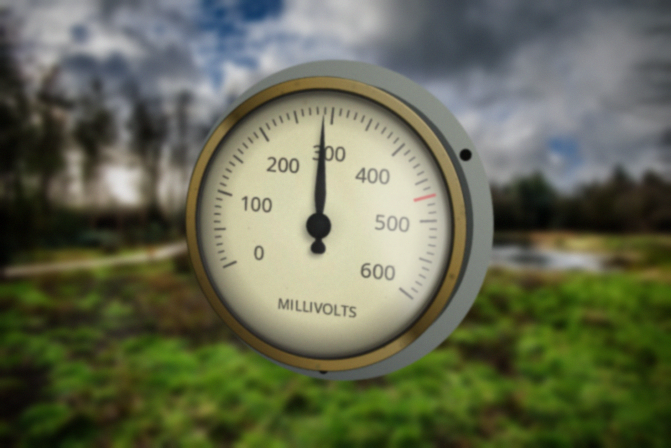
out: 290 mV
